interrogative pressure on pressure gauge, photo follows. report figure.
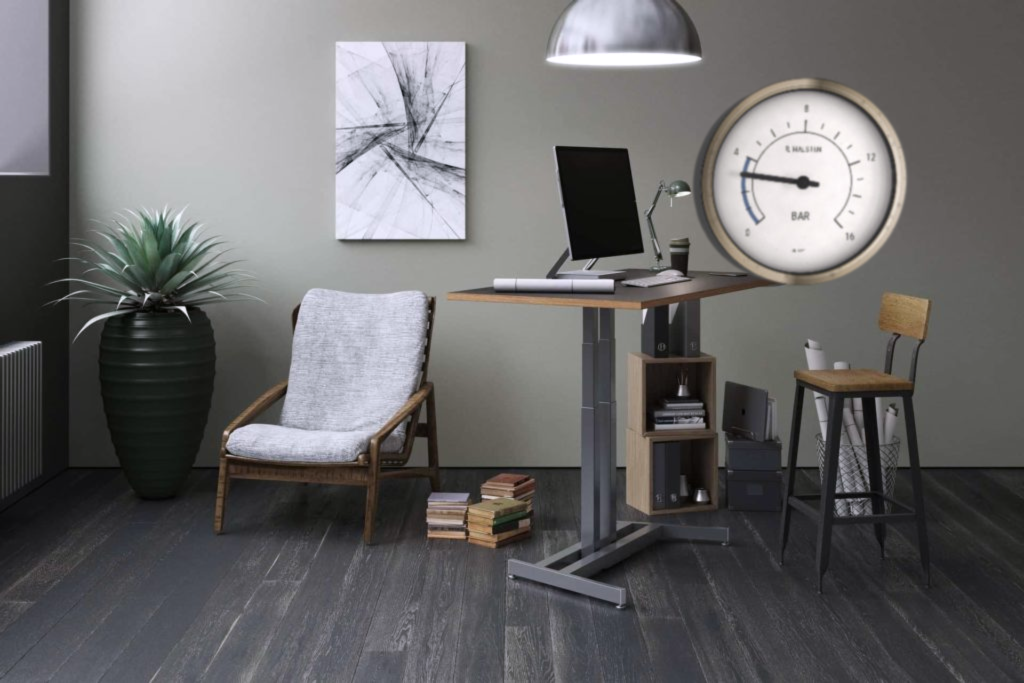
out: 3 bar
